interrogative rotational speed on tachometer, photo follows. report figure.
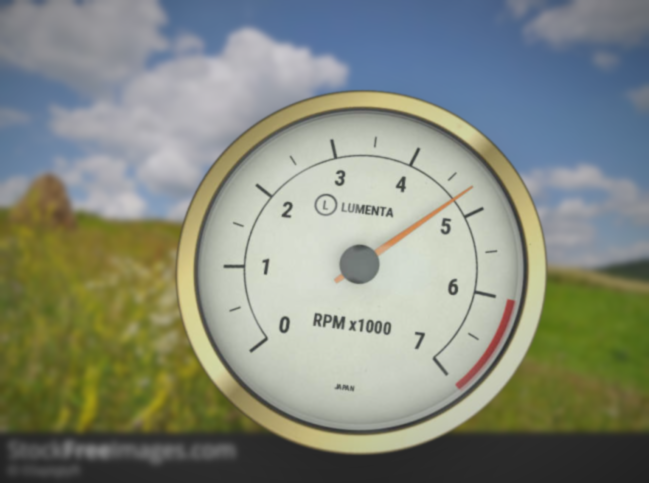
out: 4750 rpm
